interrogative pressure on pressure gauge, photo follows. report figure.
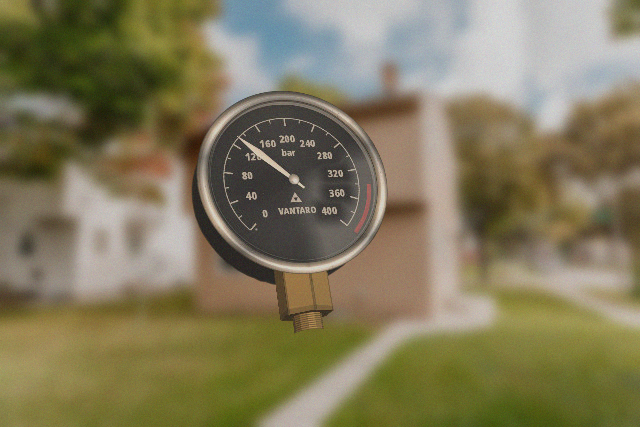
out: 130 bar
